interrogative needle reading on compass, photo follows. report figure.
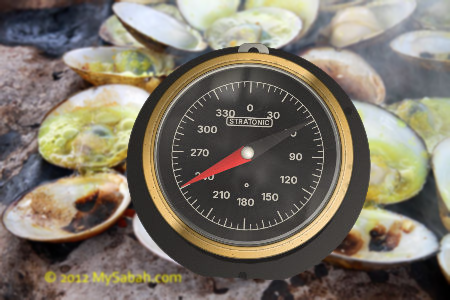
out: 240 °
